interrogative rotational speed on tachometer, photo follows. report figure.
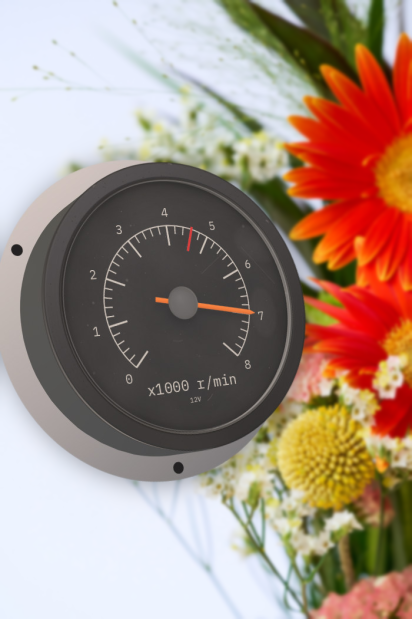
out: 7000 rpm
